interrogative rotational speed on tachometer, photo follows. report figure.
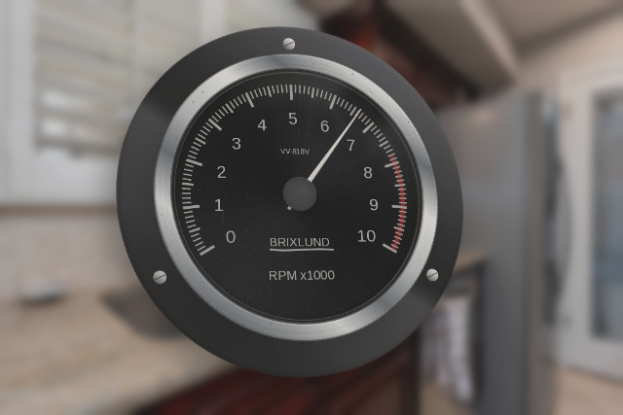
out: 6600 rpm
